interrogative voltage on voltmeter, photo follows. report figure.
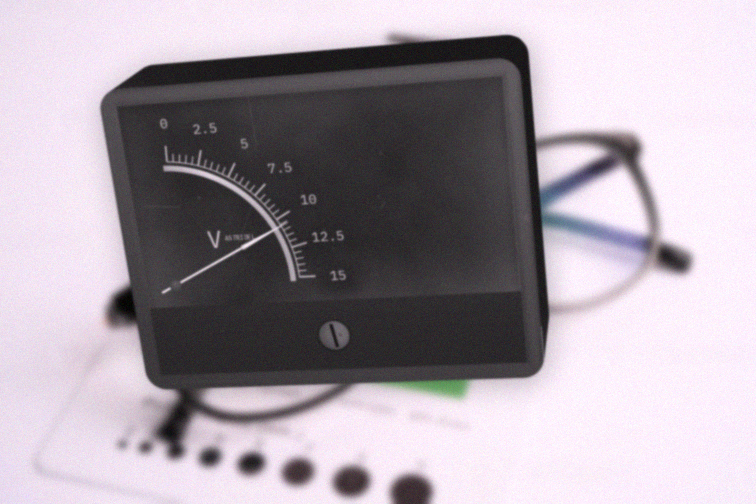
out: 10.5 V
